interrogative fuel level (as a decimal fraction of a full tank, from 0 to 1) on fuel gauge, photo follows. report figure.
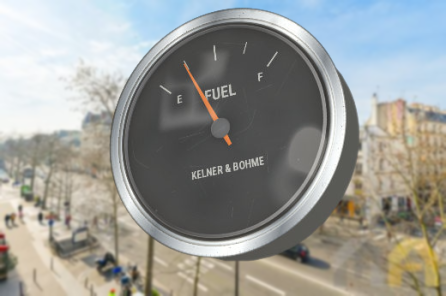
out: 0.25
